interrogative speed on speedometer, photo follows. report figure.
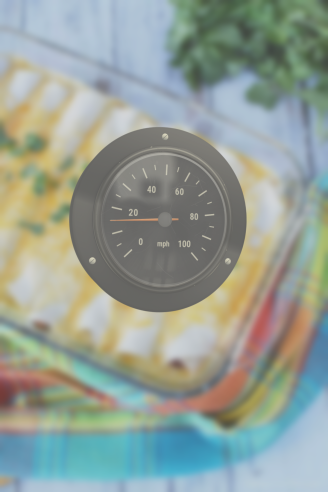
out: 15 mph
